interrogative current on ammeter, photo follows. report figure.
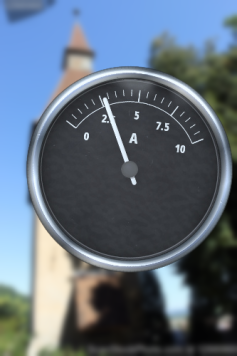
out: 2.75 A
